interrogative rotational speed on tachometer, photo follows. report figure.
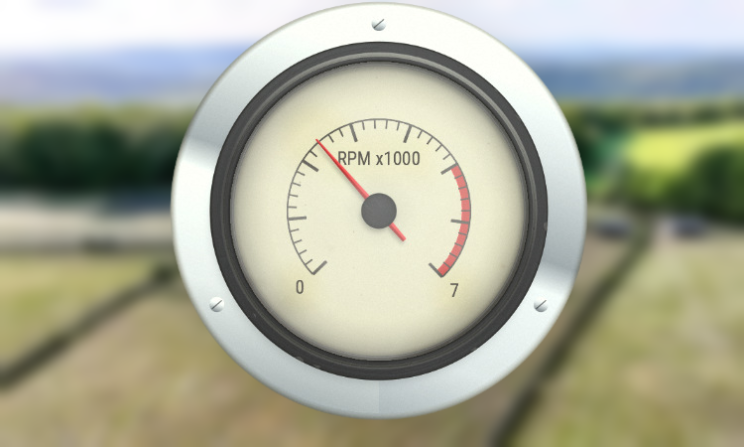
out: 2400 rpm
